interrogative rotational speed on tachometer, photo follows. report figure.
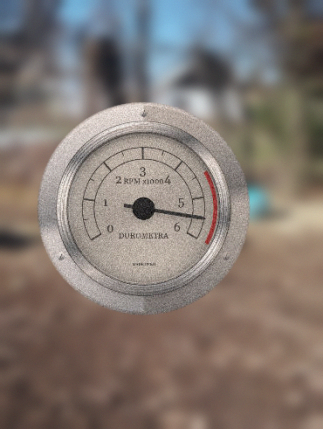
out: 5500 rpm
